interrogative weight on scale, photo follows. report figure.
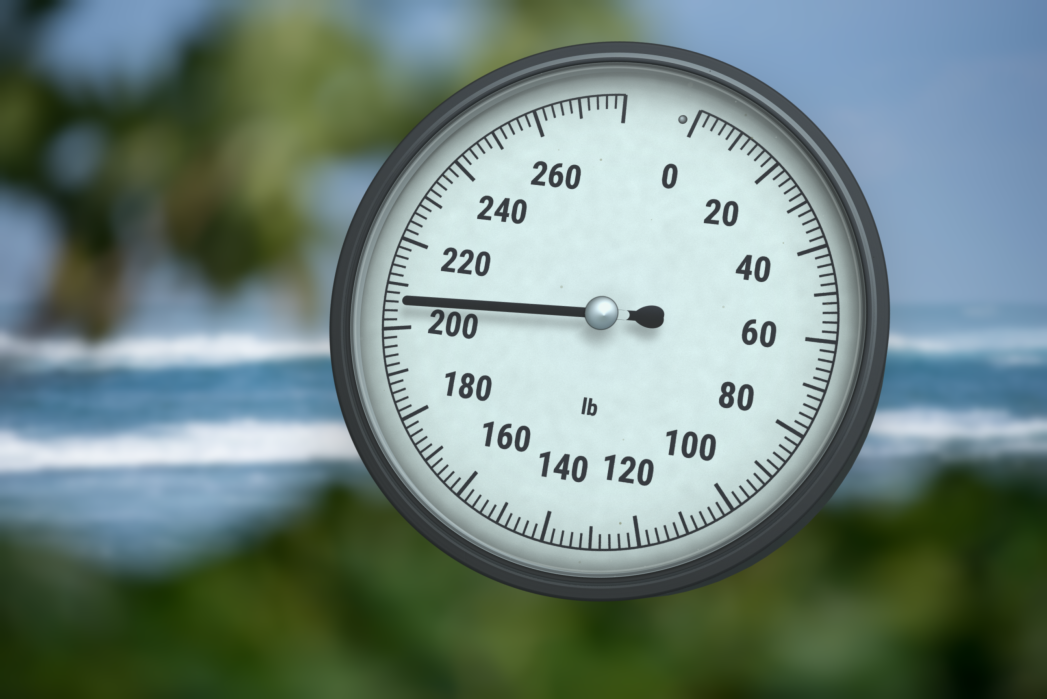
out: 206 lb
